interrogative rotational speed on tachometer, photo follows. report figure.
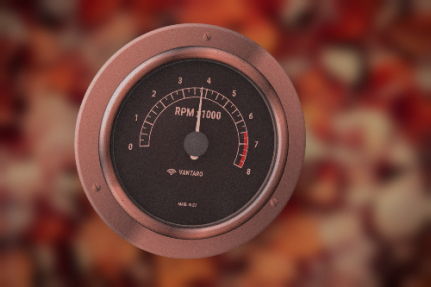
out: 3750 rpm
